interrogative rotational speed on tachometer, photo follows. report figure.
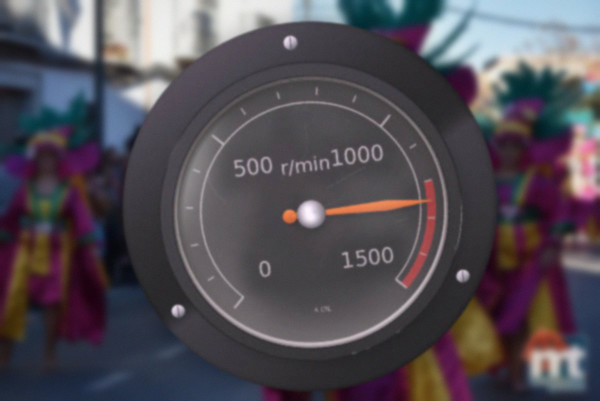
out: 1250 rpm
